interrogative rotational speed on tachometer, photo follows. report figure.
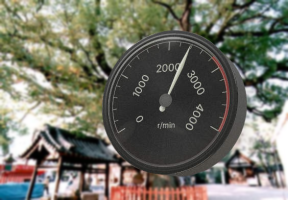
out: 2400 rpm
